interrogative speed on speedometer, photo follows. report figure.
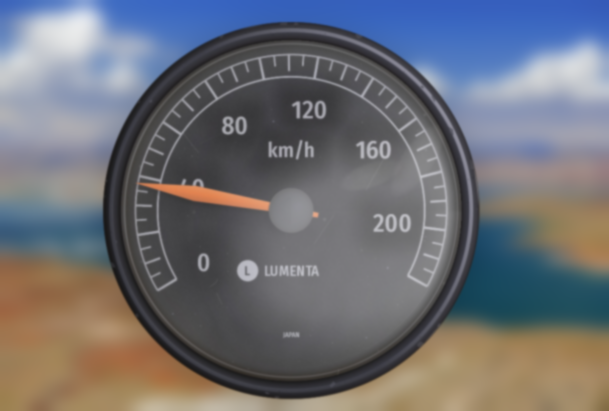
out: 37.5 km/h
